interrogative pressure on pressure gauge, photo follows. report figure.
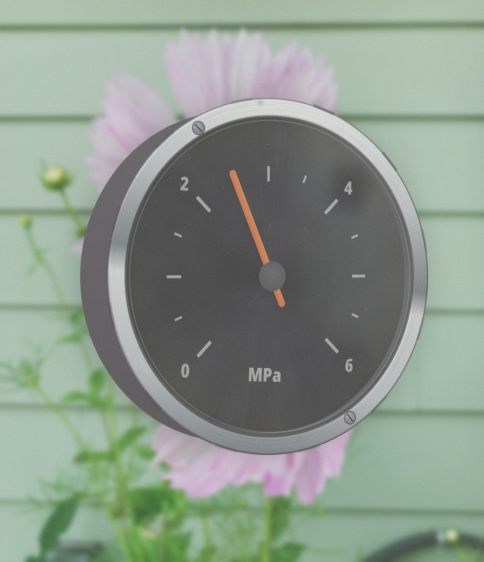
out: 2.5 MPa
